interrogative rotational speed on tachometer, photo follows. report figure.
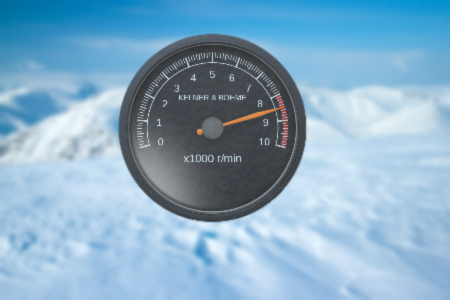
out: 8500 rpm
